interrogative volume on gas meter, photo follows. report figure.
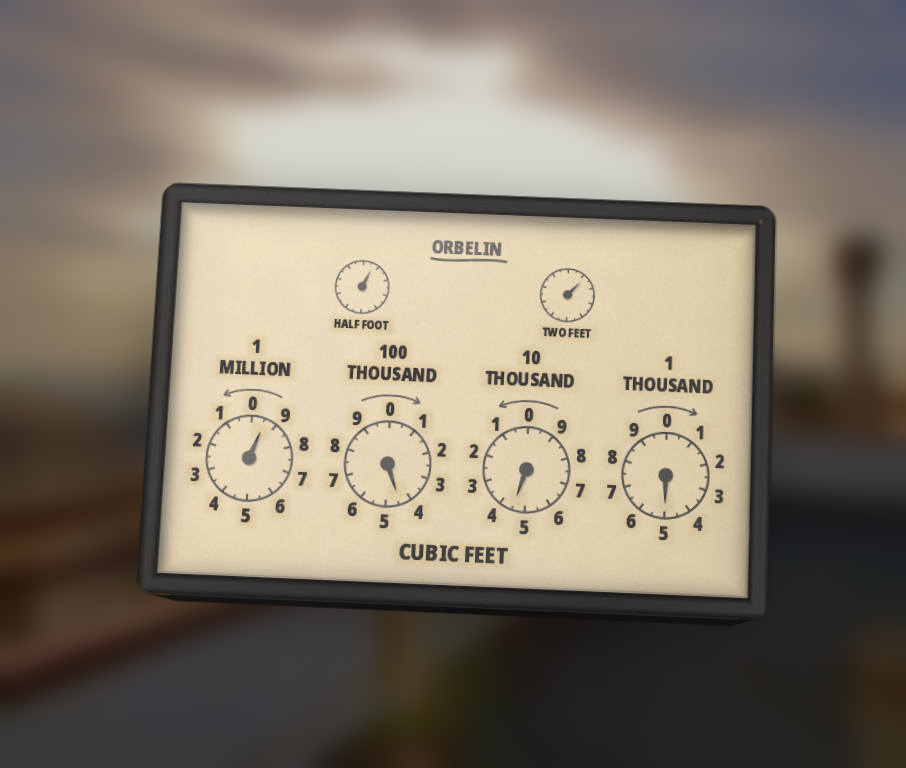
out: 944500 ft³
